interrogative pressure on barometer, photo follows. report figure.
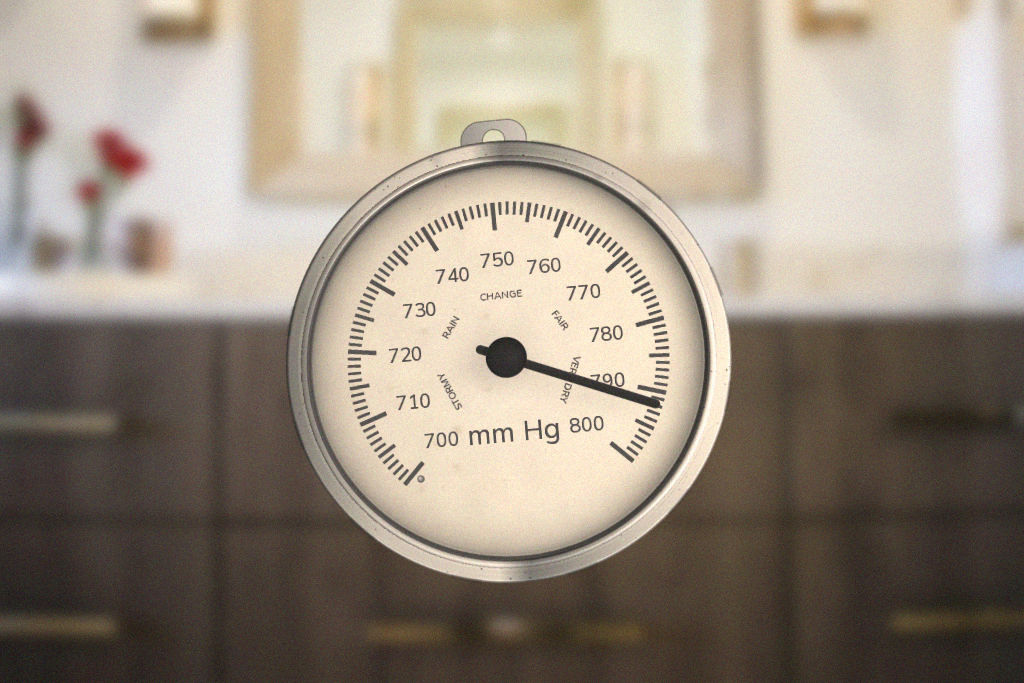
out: 792 mmHg
